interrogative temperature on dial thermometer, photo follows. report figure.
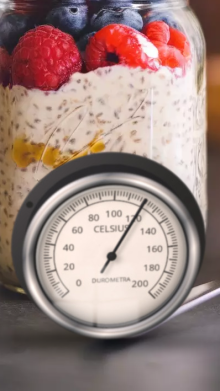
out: 120 °C
